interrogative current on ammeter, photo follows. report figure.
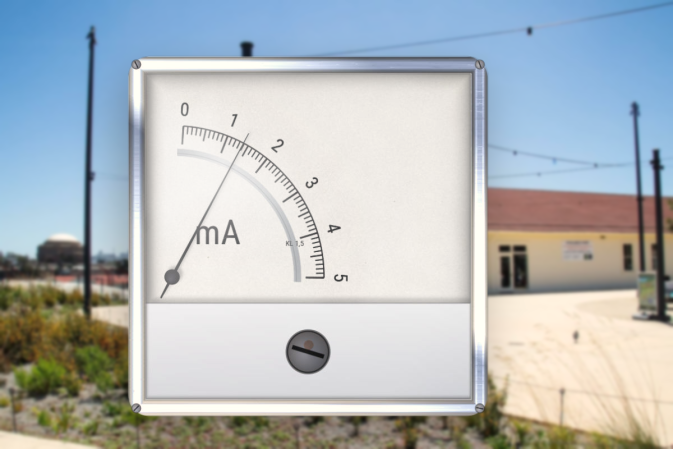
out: 1.4 mA
